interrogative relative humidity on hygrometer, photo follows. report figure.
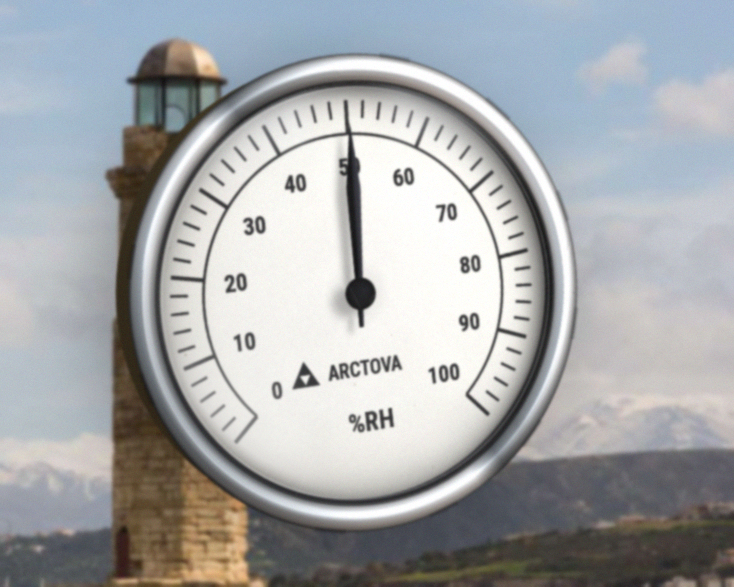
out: 50 %
